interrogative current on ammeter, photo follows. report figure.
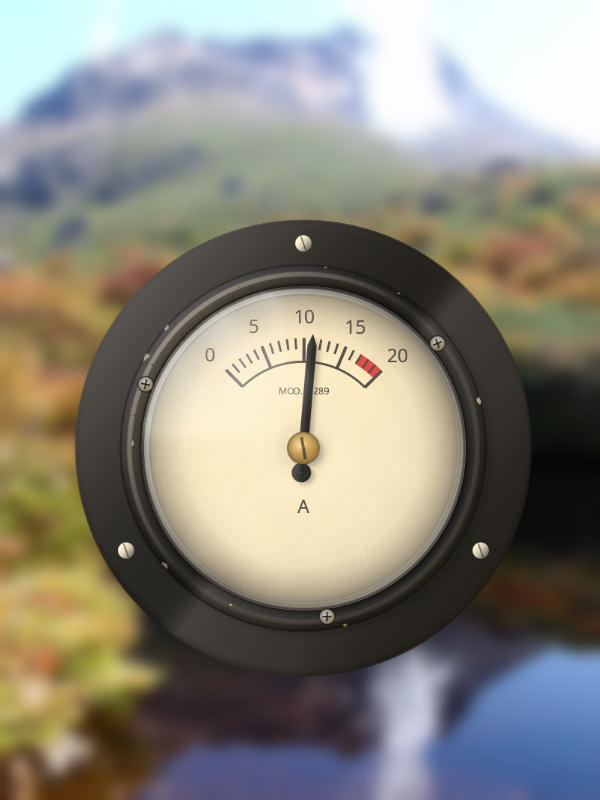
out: 11 A
